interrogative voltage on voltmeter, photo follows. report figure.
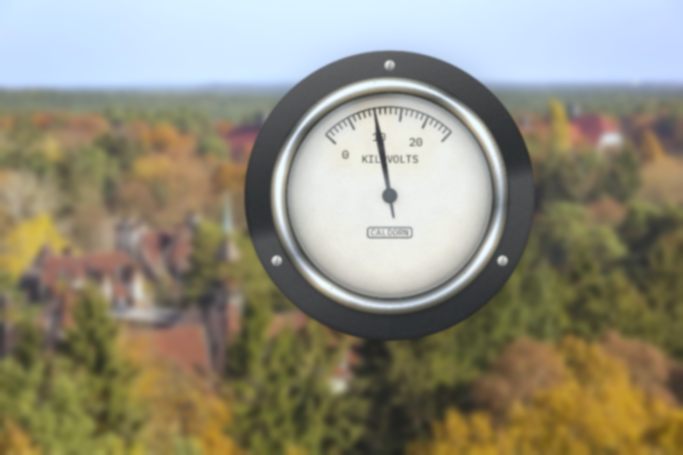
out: 10 kV
